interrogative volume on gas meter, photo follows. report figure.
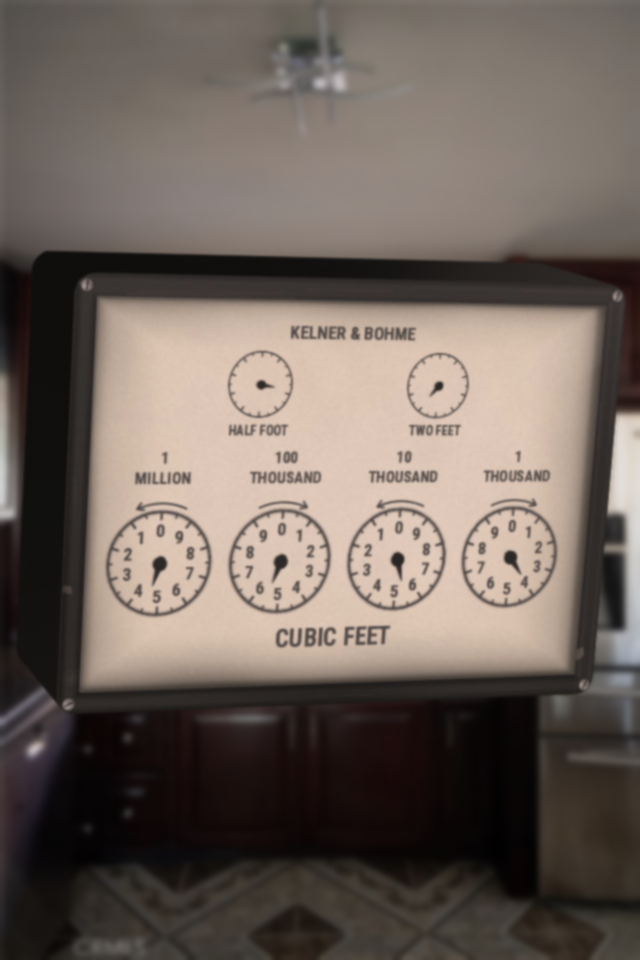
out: 455400 ft³
